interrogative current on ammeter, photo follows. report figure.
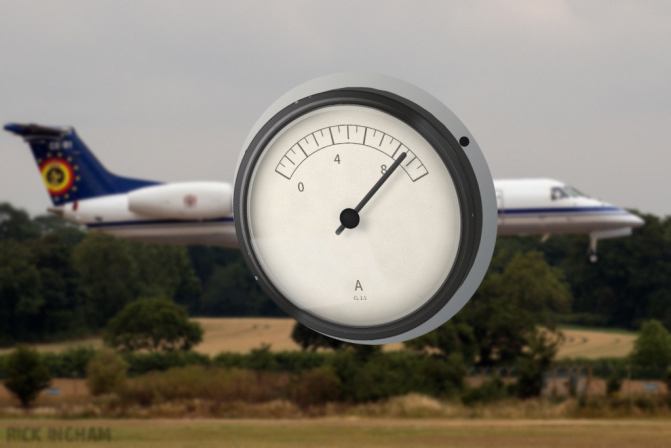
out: 8.5 A
